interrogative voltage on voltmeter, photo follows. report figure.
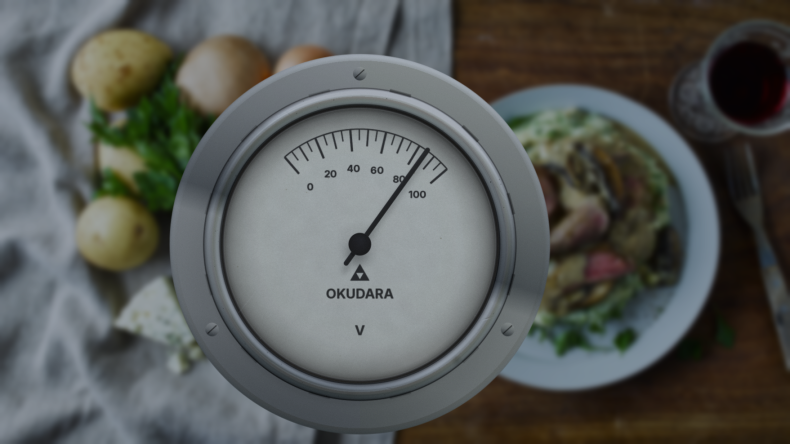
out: 85 V
